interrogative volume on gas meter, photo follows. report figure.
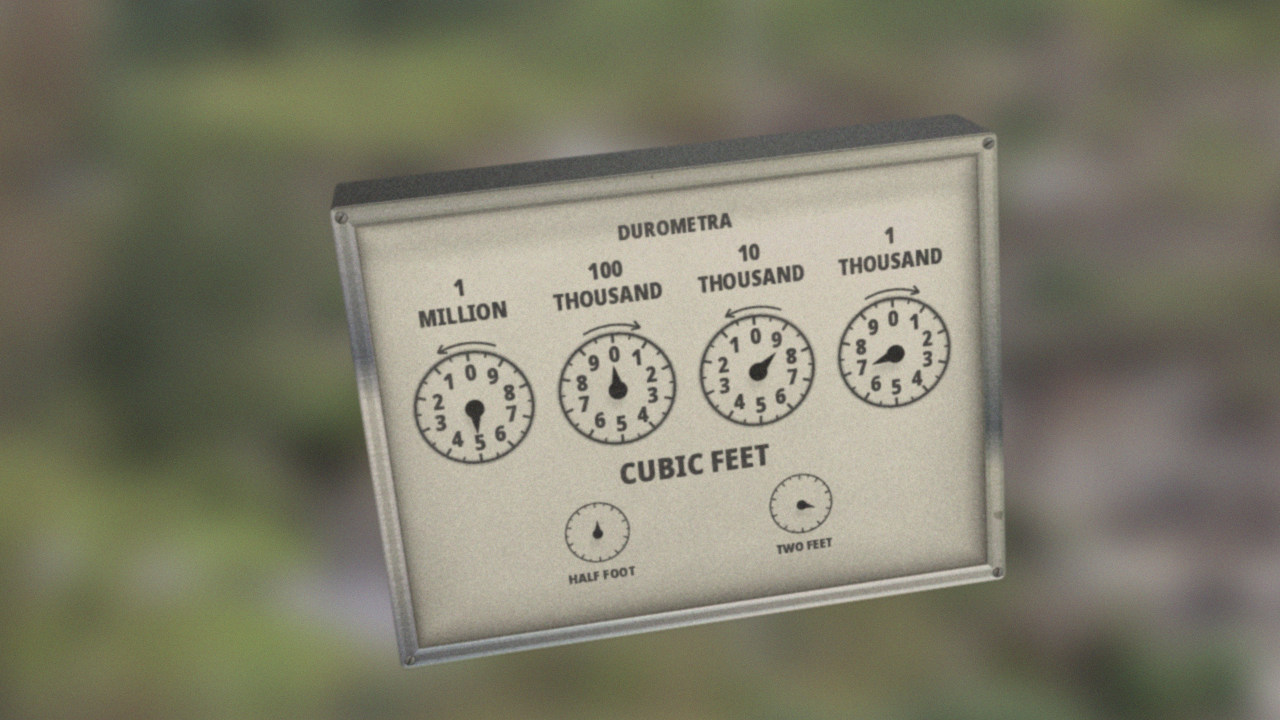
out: 498700 ft³
